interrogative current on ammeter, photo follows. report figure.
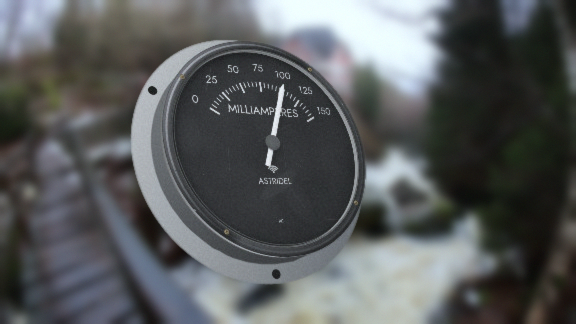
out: 100 mA
